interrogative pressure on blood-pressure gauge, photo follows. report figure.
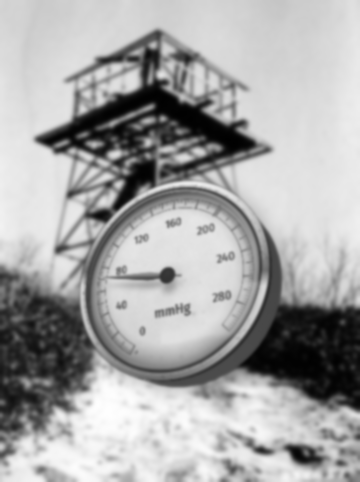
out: 70 mmHg
